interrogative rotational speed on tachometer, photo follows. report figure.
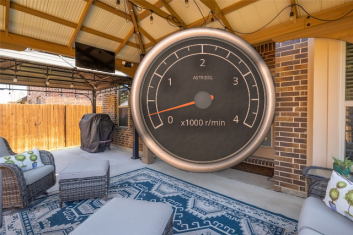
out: 250 rpm
